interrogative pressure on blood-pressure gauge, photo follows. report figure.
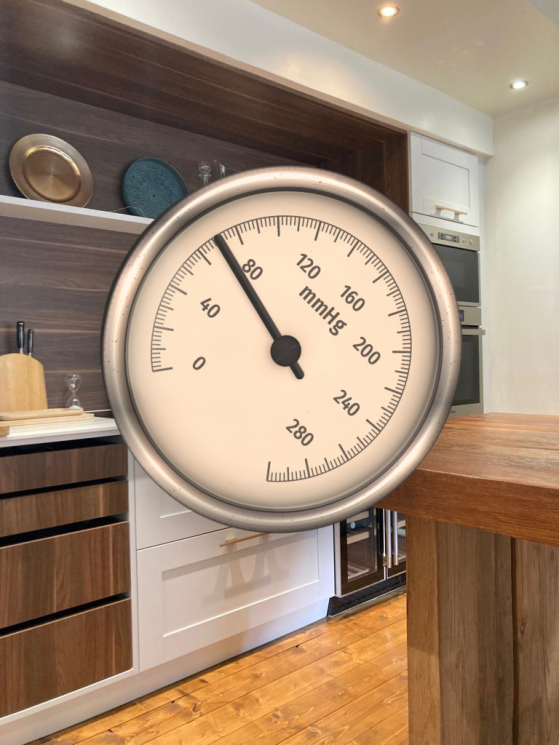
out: 70 mmHg
